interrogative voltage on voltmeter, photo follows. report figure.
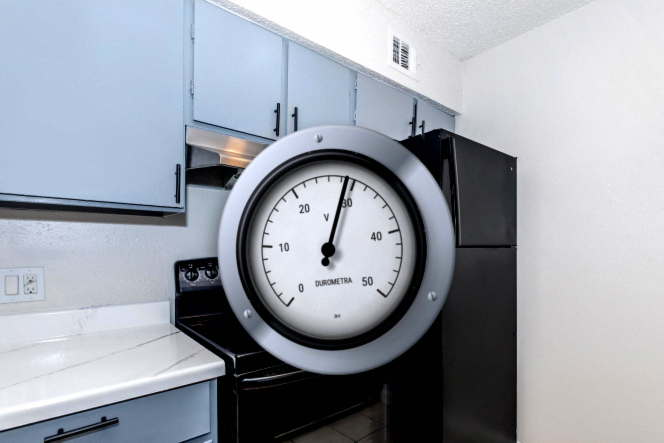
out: 29 V
